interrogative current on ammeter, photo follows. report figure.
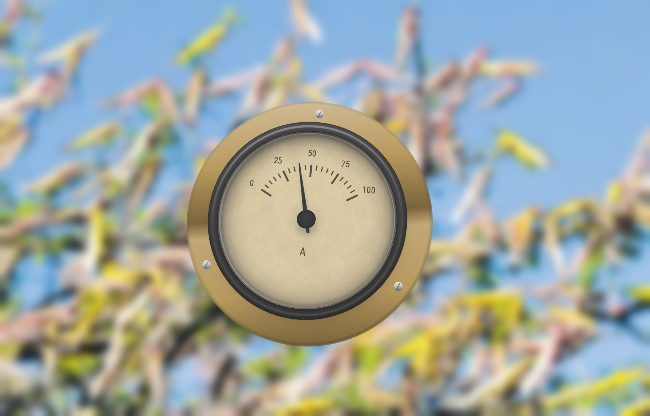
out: 40 A
